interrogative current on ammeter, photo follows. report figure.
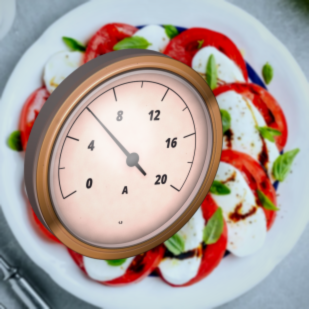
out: 6 A
